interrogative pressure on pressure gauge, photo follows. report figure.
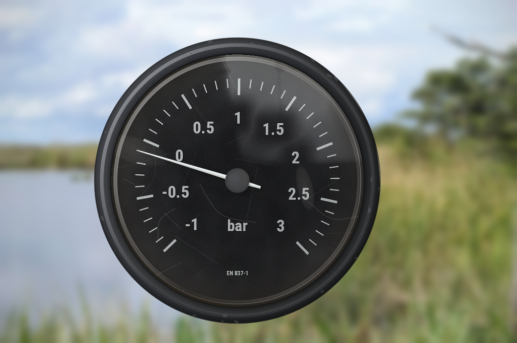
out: -0.1 bar
